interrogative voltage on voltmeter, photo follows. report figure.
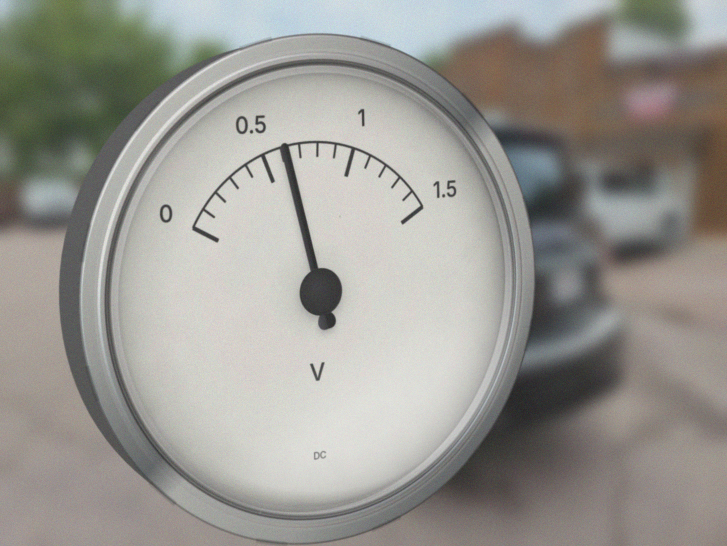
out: 0.6 V
